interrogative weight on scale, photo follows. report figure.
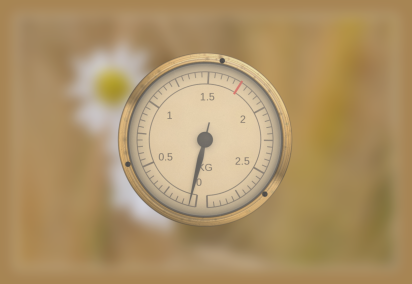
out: 0.05 kg
